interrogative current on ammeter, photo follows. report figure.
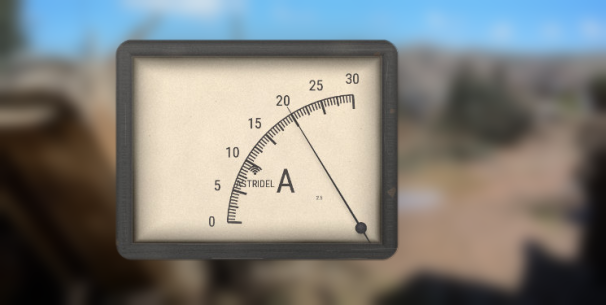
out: 20 A
